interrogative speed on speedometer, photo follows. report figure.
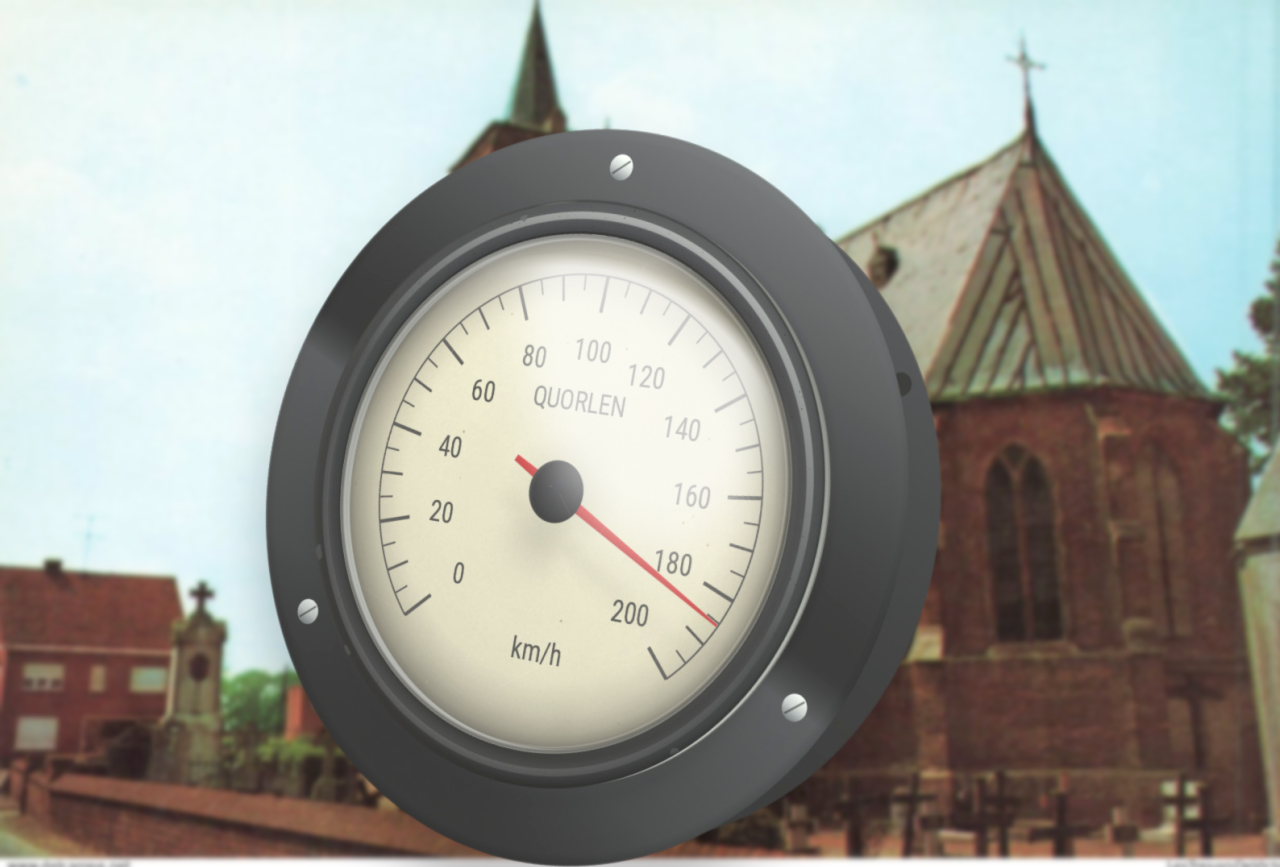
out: 185 km/h
